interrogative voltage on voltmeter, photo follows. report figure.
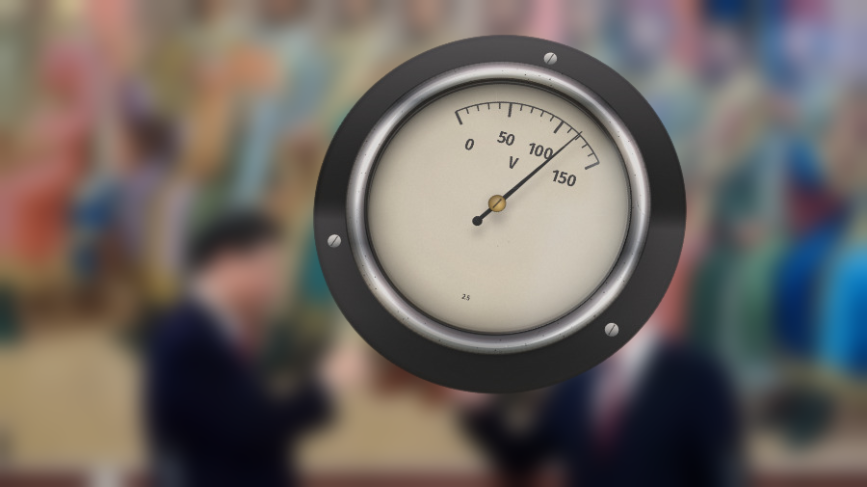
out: 120 V
